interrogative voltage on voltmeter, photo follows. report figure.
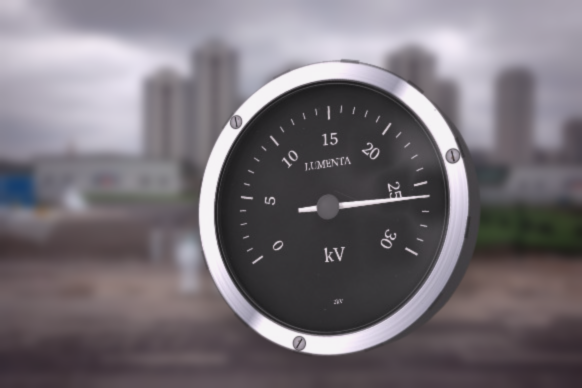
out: 26 kV
